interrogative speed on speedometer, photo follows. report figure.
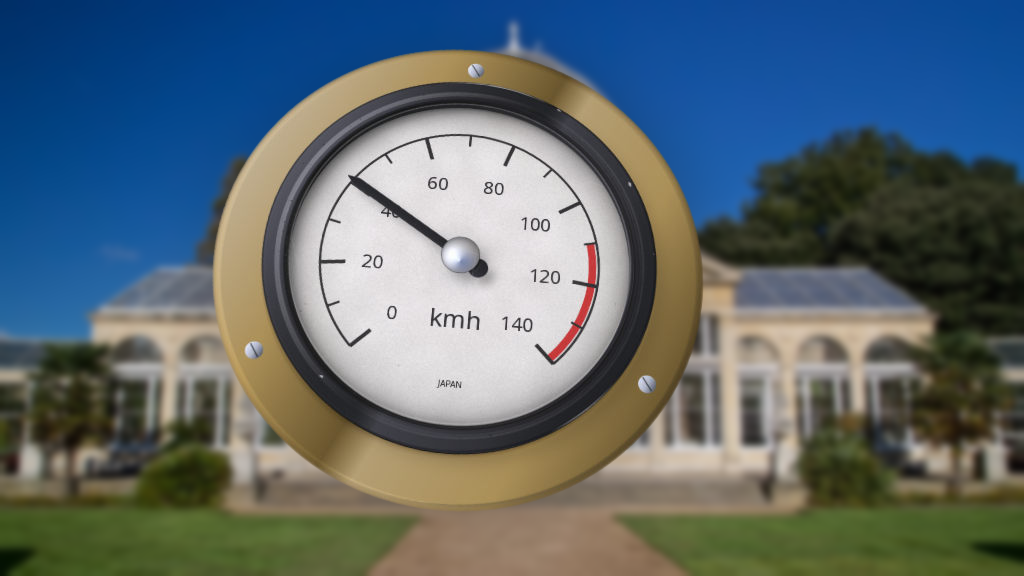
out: 40 km/h
